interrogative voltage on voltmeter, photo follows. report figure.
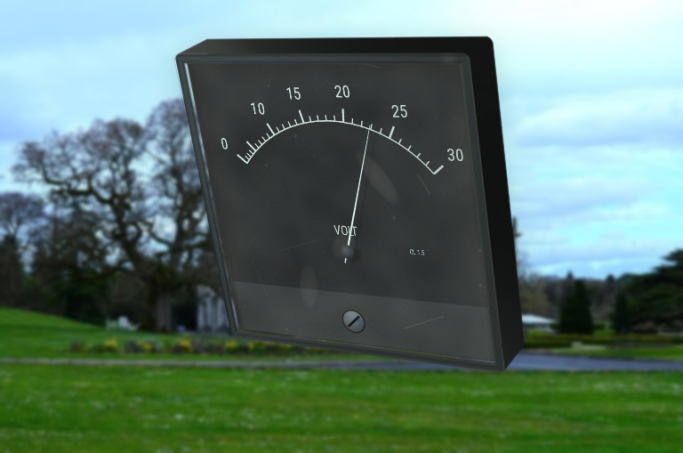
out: 23 V
